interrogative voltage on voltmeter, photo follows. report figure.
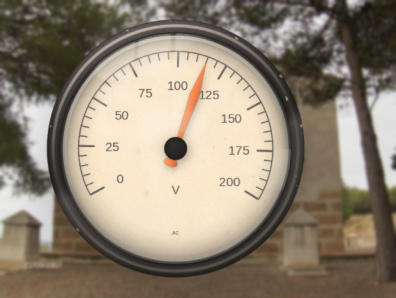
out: 115 V
